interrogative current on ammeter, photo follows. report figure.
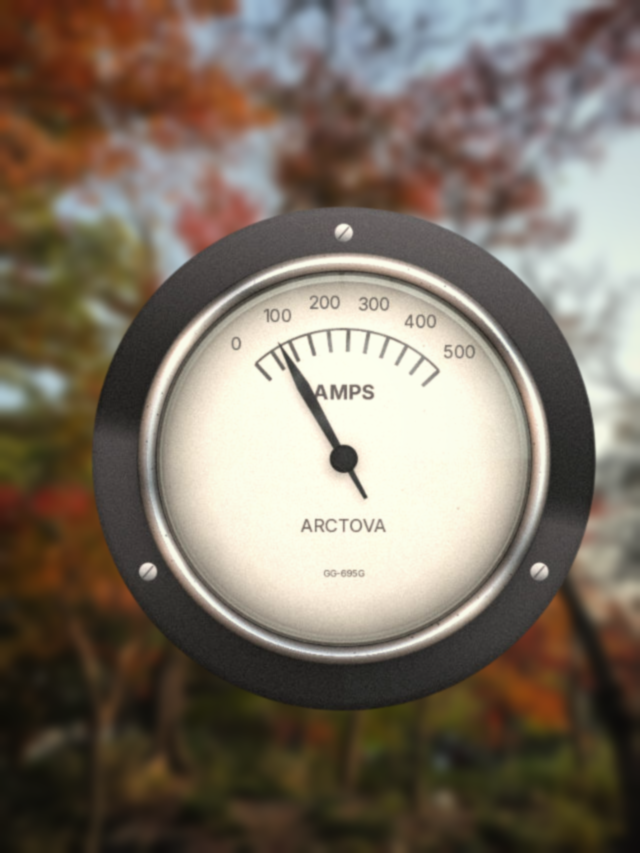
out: 75 A
